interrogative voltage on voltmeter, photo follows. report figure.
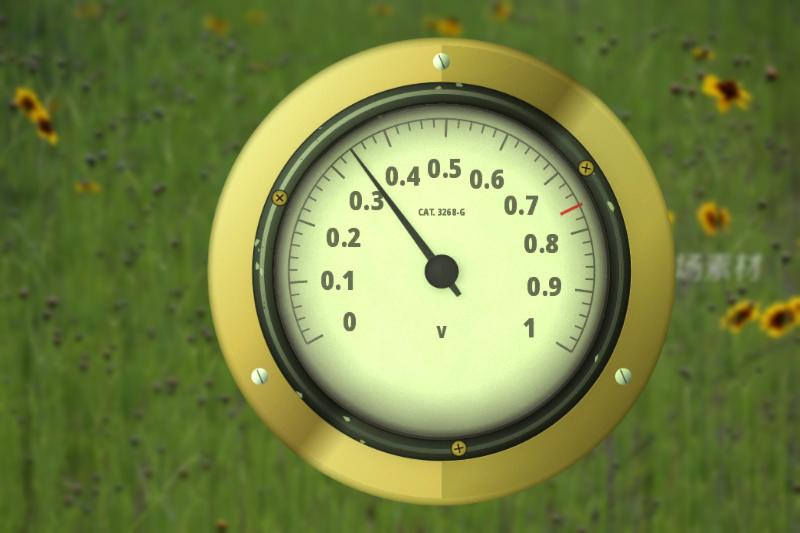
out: 0.34 V
